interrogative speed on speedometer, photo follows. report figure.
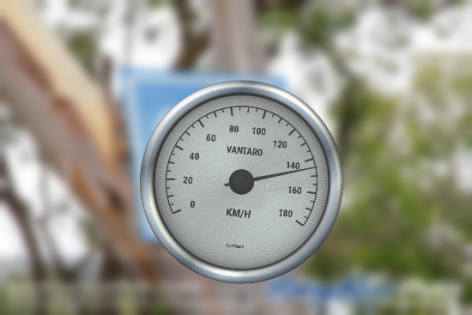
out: 145 km/h
